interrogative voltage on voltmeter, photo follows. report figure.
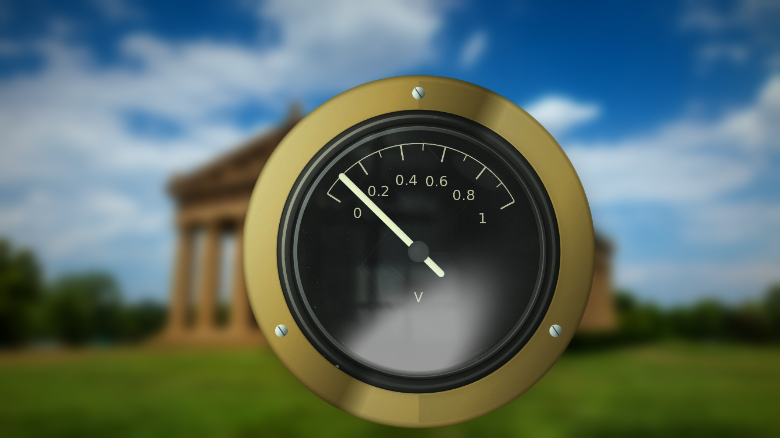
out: 0.1 V
